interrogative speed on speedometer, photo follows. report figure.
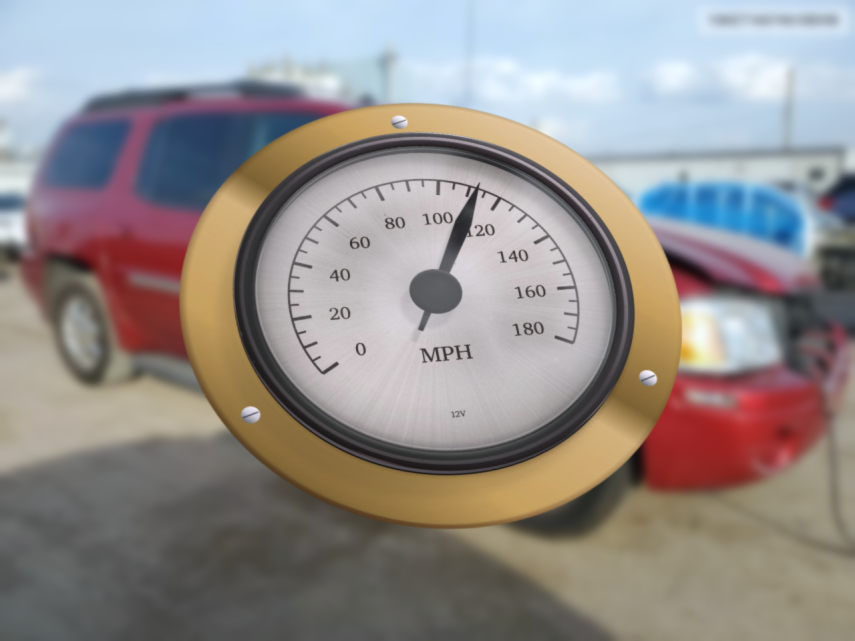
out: 112.5 mph
